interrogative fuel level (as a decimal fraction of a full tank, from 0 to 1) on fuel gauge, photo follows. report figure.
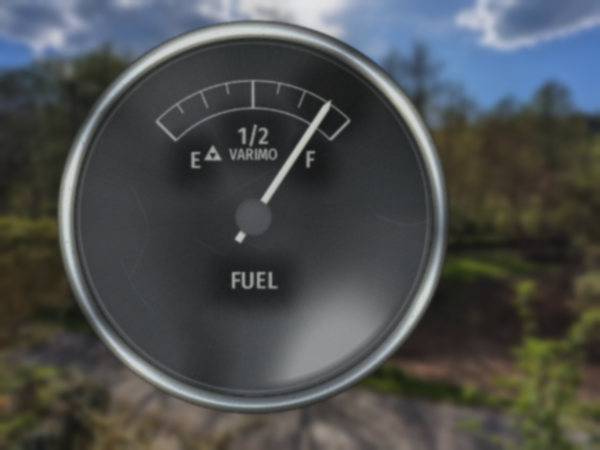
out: 0.875
